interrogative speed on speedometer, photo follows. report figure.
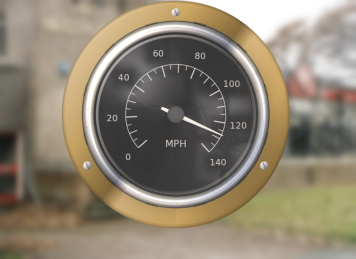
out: 127.5 mph
